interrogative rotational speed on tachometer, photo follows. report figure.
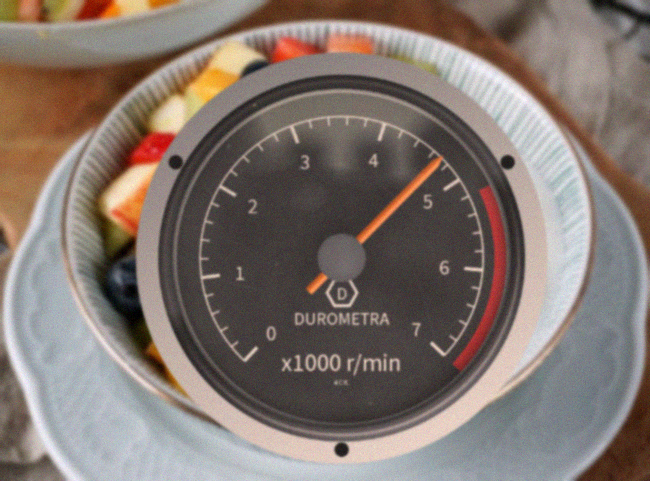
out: 4700 rpm
